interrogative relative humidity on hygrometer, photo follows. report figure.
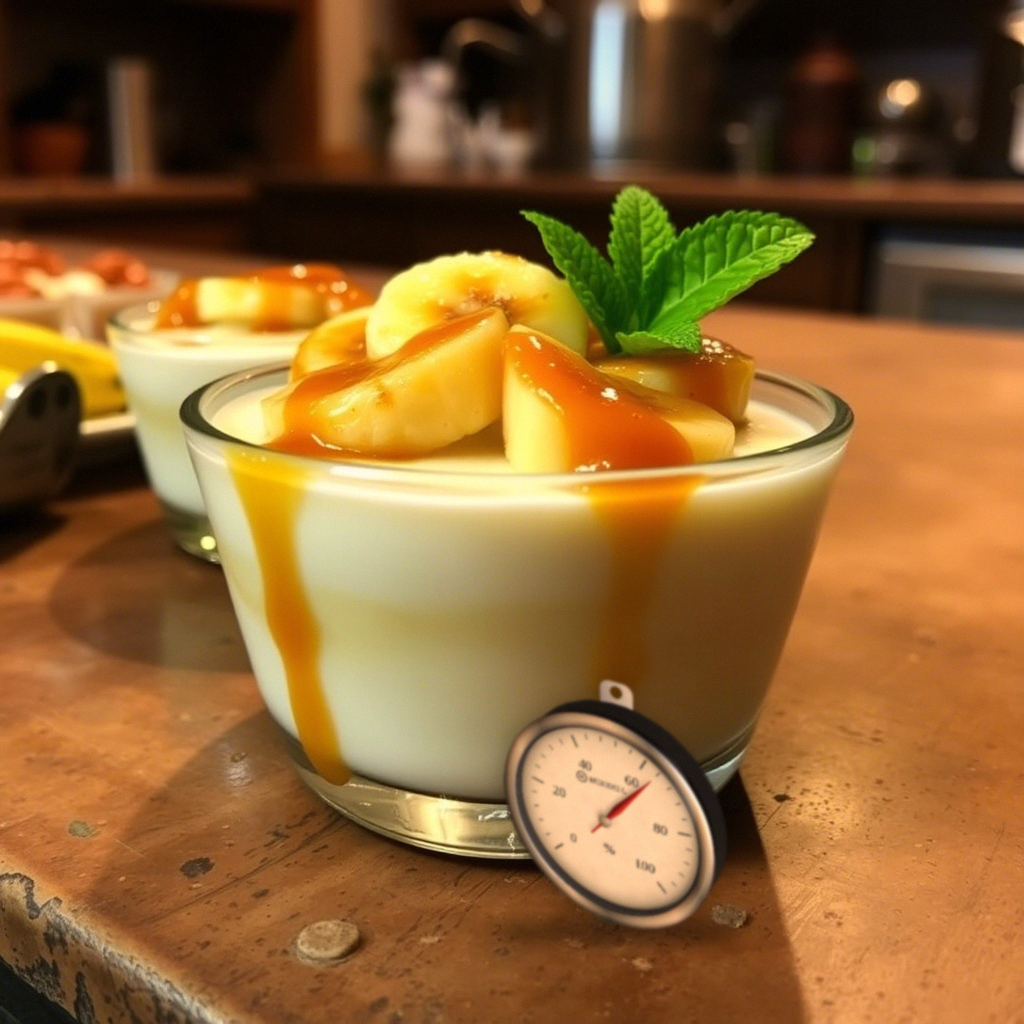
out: 64 %
